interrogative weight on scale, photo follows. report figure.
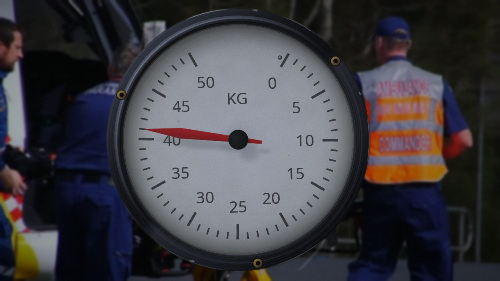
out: 41 kg
